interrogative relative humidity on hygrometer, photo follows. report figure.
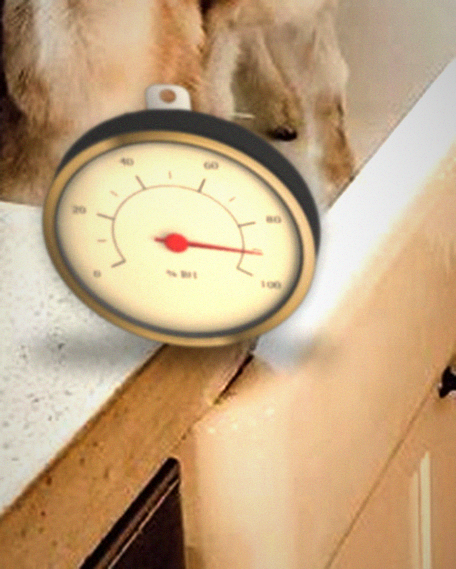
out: 90 %
